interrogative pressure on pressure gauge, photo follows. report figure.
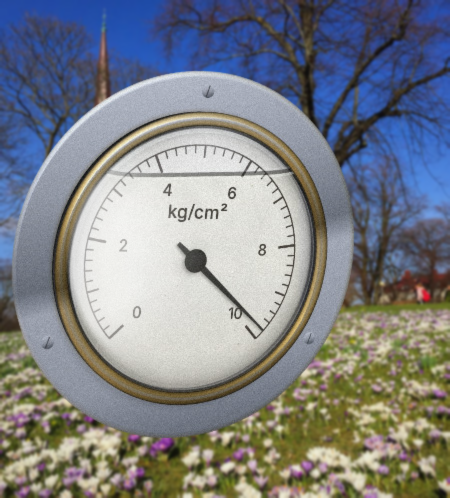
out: 9.8 kg/cm²
